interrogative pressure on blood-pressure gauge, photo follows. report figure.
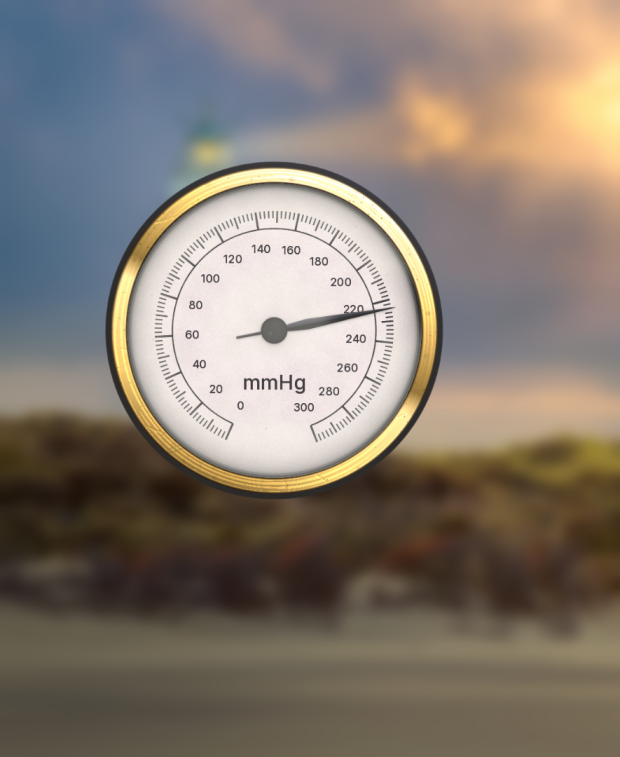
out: 224 mmHg
